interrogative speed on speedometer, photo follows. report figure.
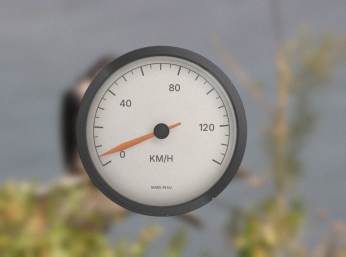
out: 5 km/h
